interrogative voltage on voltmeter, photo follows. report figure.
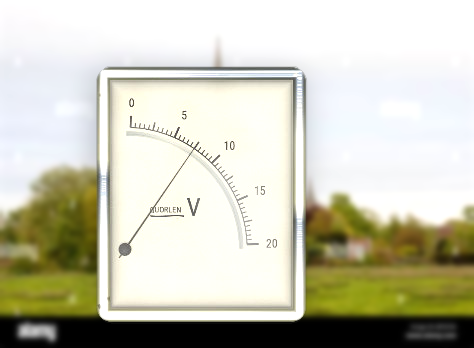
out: 7.5 V
